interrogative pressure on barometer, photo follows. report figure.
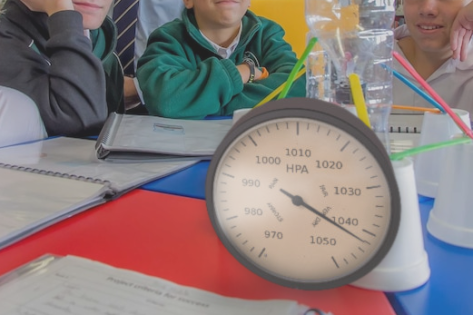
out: 1042 hPa
